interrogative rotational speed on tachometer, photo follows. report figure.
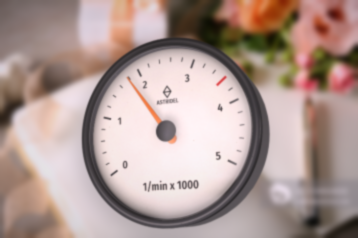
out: 1800 rpm
